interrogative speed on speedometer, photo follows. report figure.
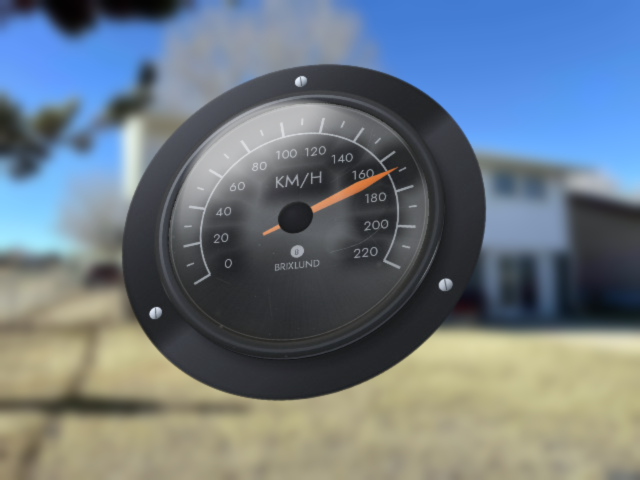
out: 170 km/h
